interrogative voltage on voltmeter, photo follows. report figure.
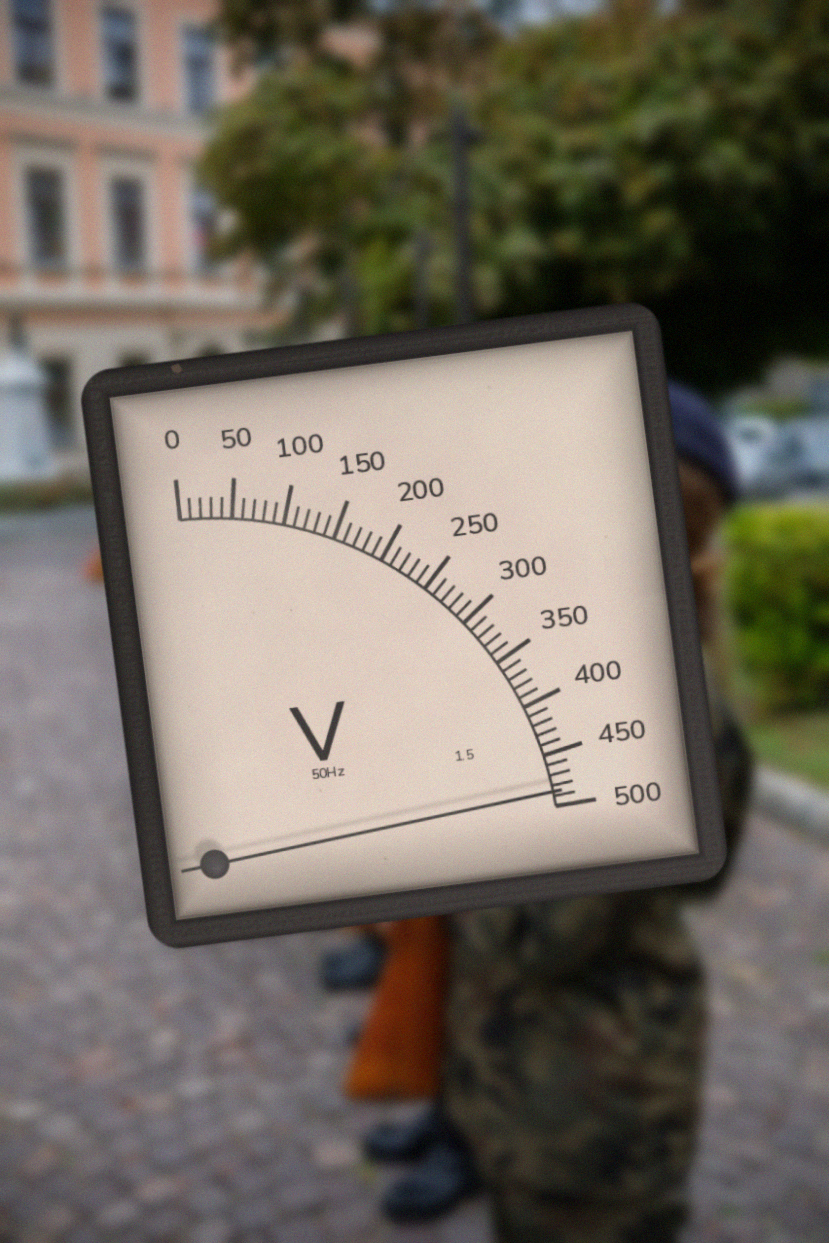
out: 485 V
